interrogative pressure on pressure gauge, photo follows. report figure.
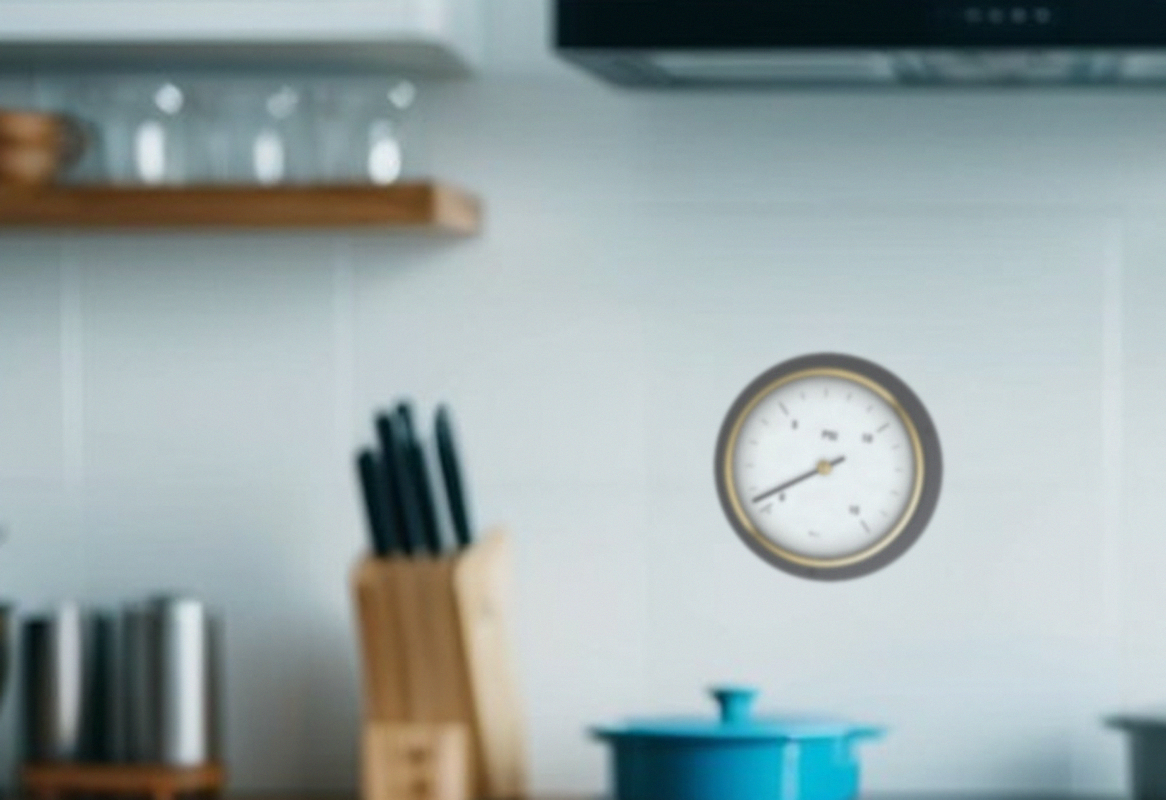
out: 0.5 psi
